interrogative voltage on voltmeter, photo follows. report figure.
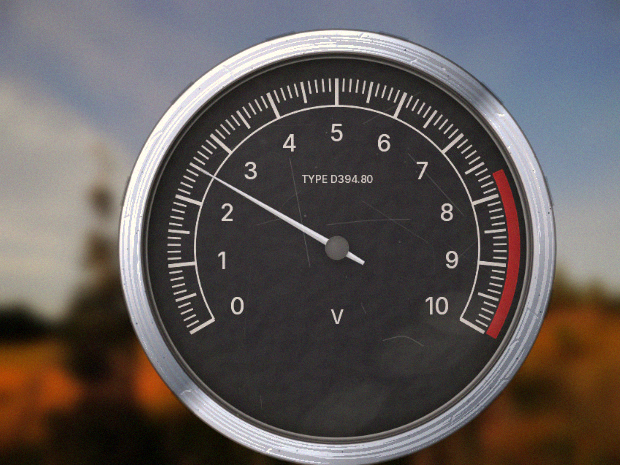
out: 2.5 V
